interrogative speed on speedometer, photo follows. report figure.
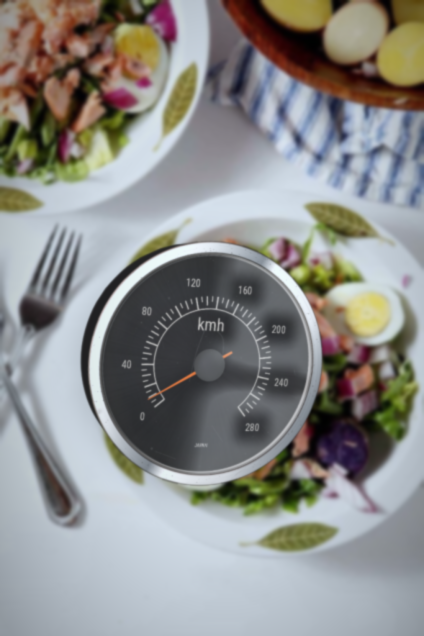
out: 10 km/h
